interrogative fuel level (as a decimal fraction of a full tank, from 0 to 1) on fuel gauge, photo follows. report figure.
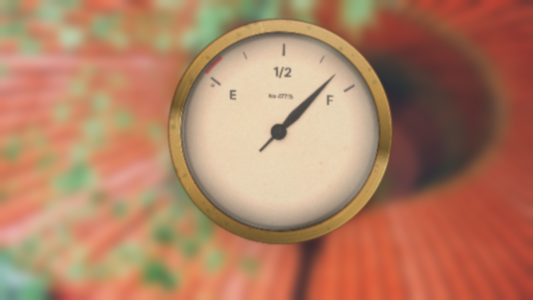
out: 0.875
